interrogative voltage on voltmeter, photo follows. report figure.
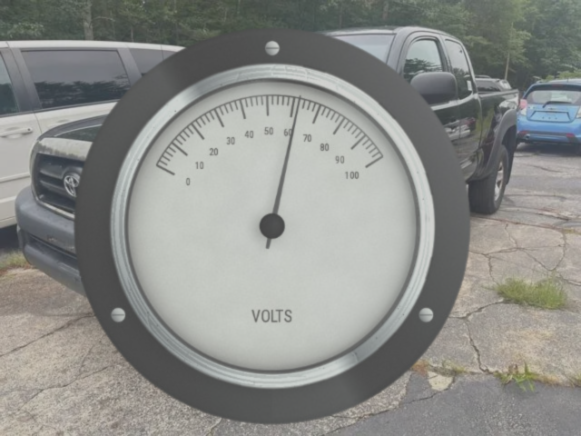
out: 62 V
